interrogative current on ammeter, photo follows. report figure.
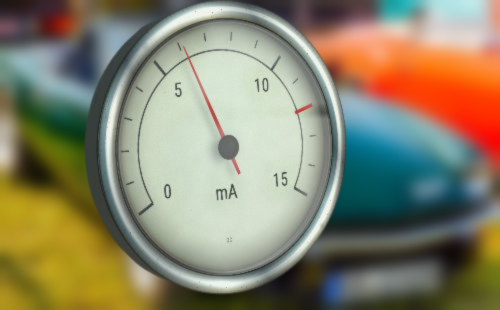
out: 6 mA
